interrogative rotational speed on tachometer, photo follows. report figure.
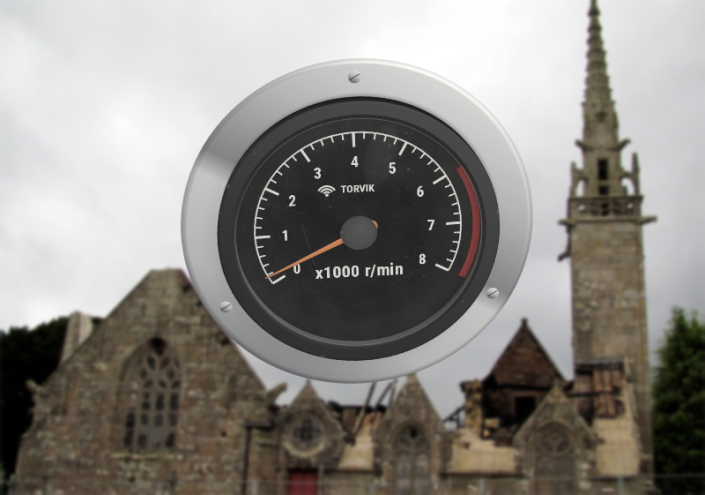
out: 200 rpm
